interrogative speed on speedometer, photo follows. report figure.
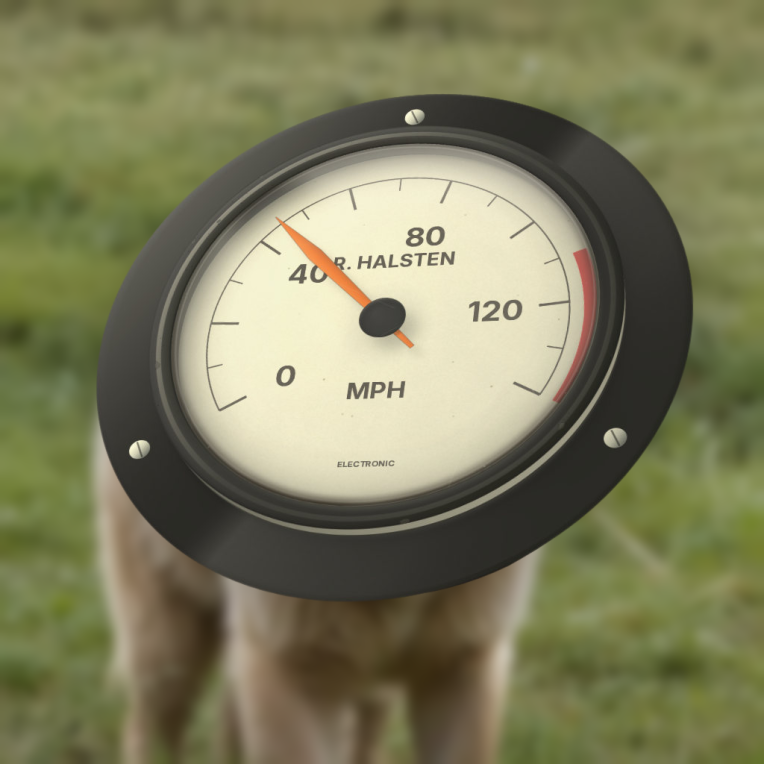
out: 45 mph
